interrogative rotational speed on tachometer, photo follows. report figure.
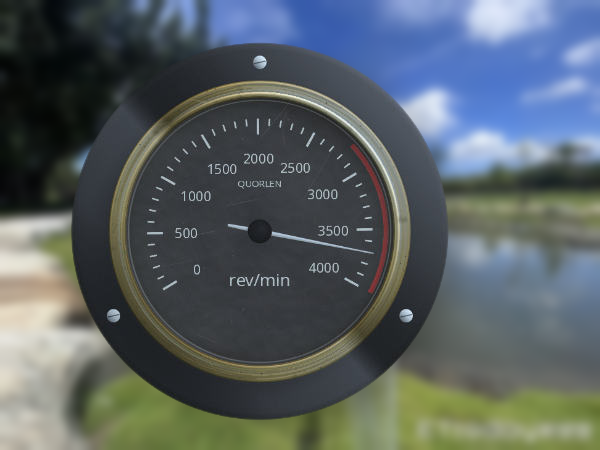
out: 3700 rpm
